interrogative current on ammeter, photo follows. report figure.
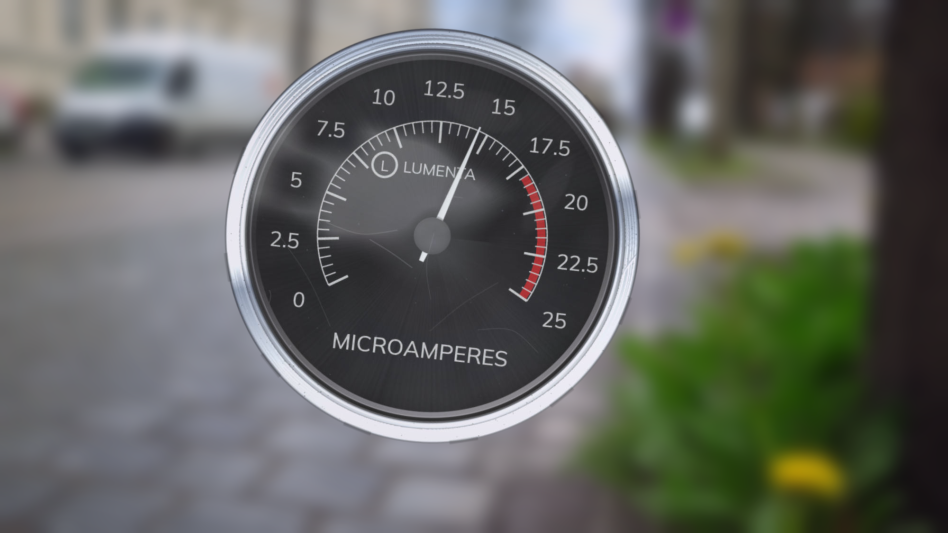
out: 14.5 µA
